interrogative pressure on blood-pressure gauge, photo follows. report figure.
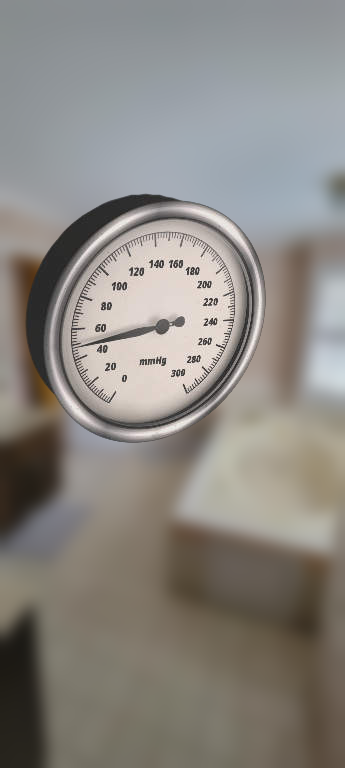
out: 50 mmHg
